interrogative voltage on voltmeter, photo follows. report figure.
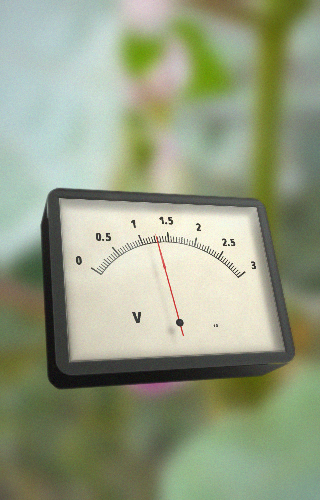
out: 1.25 V
